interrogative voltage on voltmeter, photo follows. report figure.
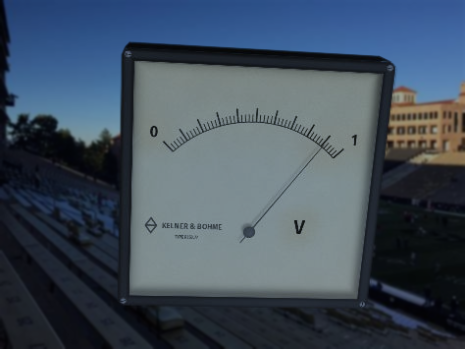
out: 0.9 V
